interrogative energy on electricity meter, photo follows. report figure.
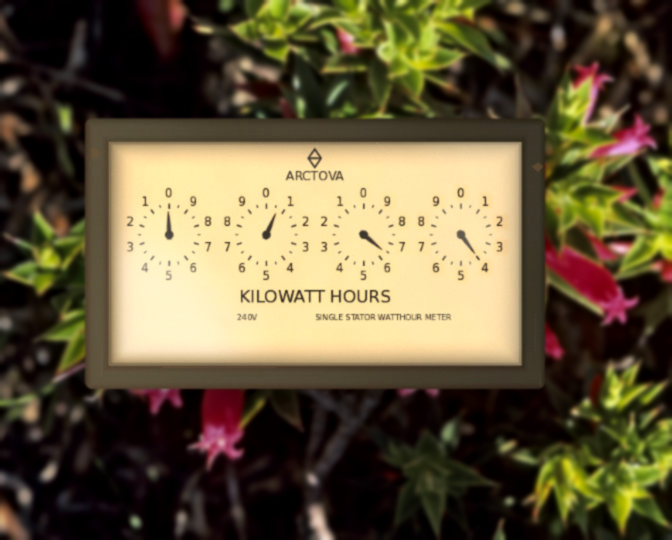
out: 64 kWh
